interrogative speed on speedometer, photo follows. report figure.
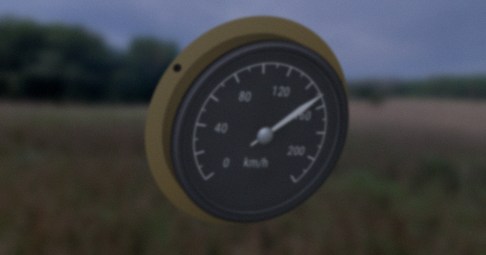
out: 150 km/h
